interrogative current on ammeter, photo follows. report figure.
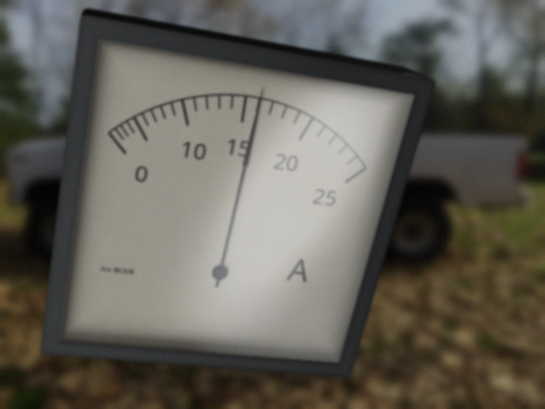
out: 16 A
